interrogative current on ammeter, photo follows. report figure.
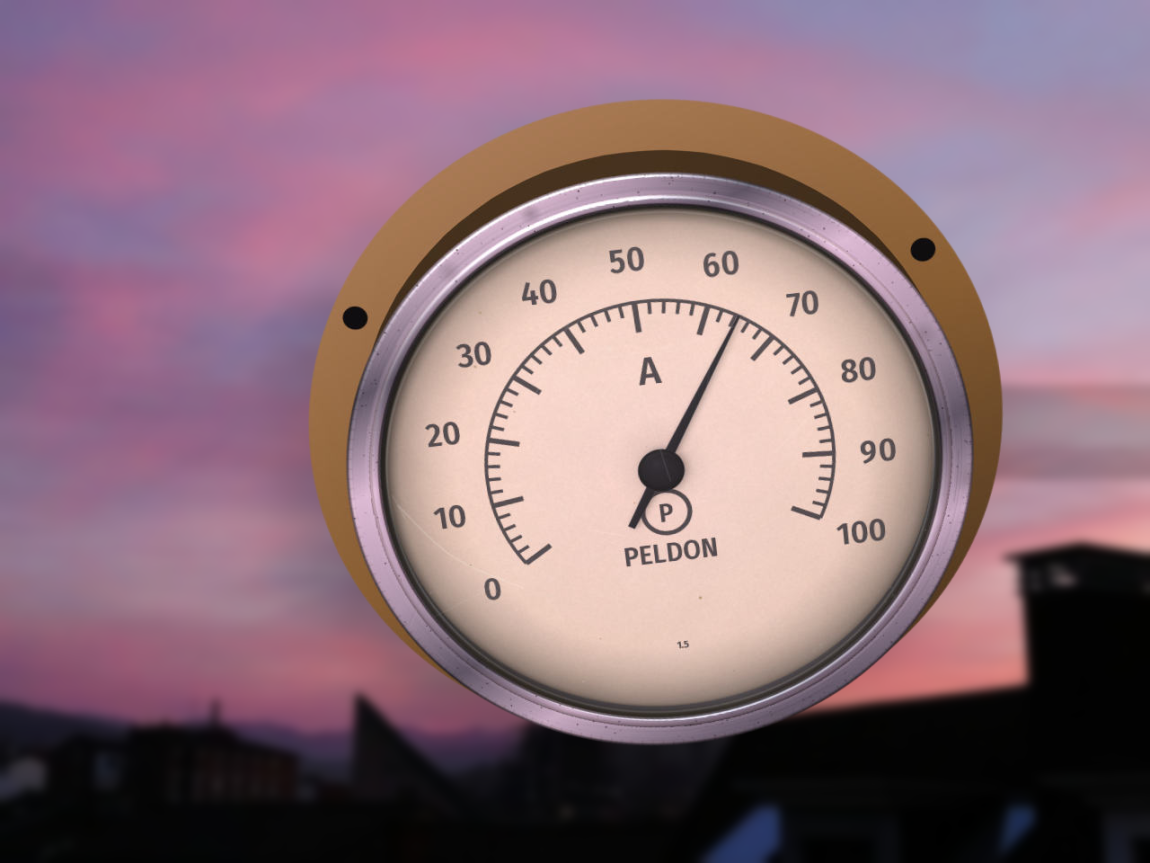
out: 64 A
